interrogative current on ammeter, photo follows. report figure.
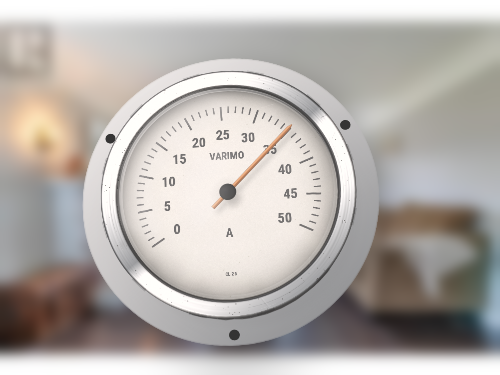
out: 35 A
